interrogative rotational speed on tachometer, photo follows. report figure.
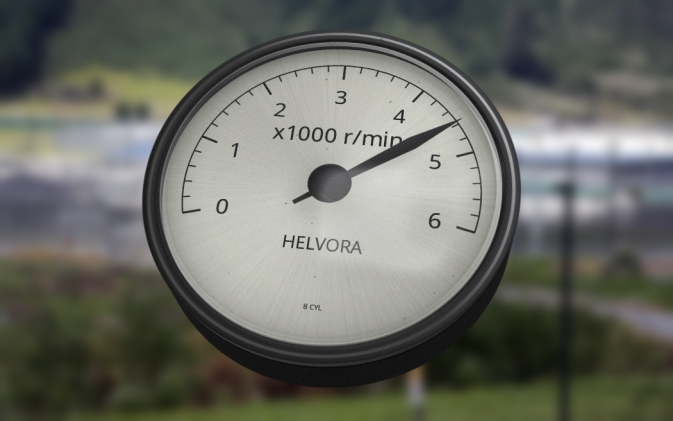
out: 4600 rpm
